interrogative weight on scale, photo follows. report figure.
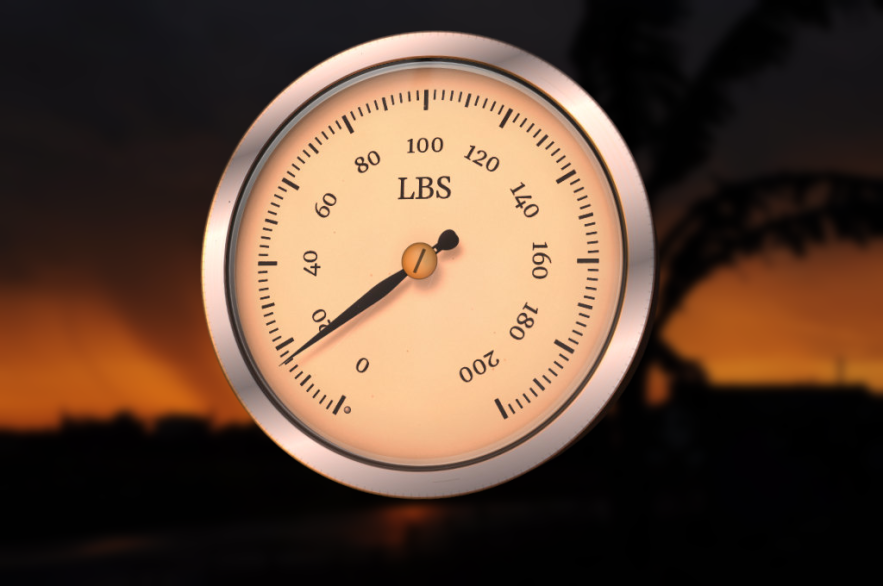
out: 16 lb
